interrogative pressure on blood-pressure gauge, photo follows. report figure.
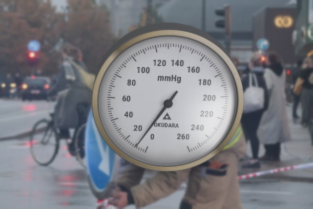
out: 10 mmHg
